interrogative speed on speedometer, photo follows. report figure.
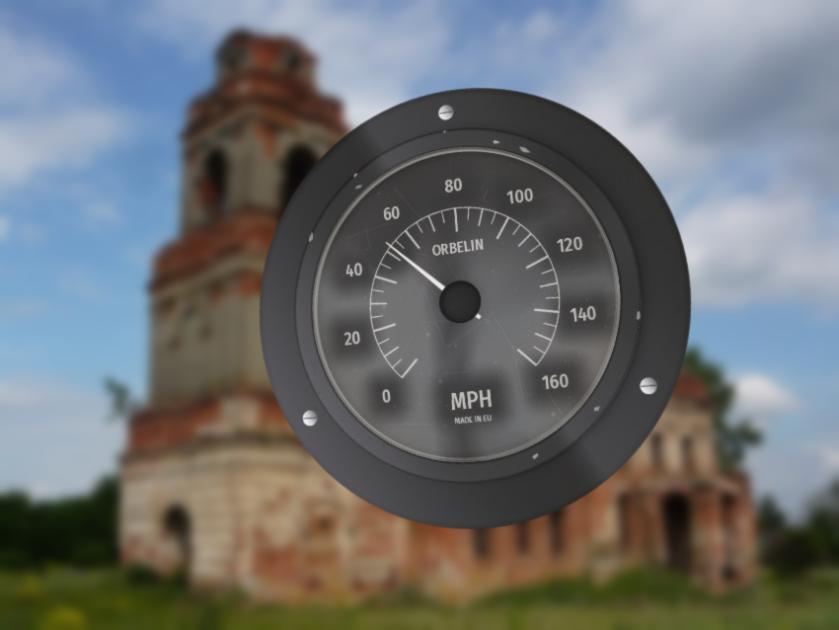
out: 52.5 mph
